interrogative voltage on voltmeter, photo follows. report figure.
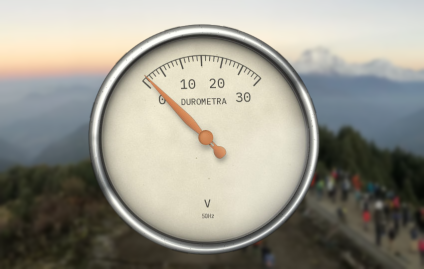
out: 1 V
